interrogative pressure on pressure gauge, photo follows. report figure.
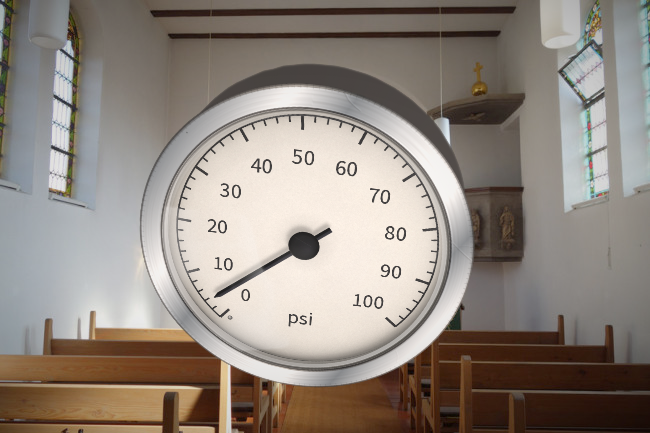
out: 4 psi
